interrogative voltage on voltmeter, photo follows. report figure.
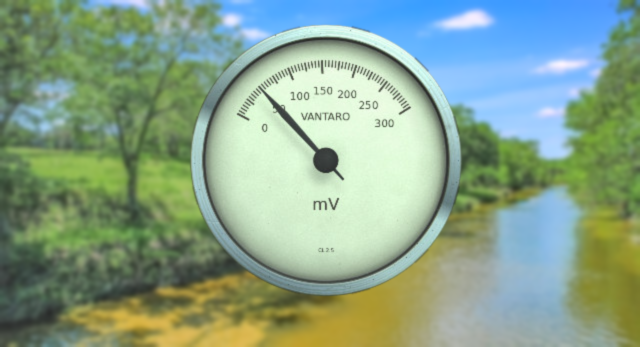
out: 50 mV
